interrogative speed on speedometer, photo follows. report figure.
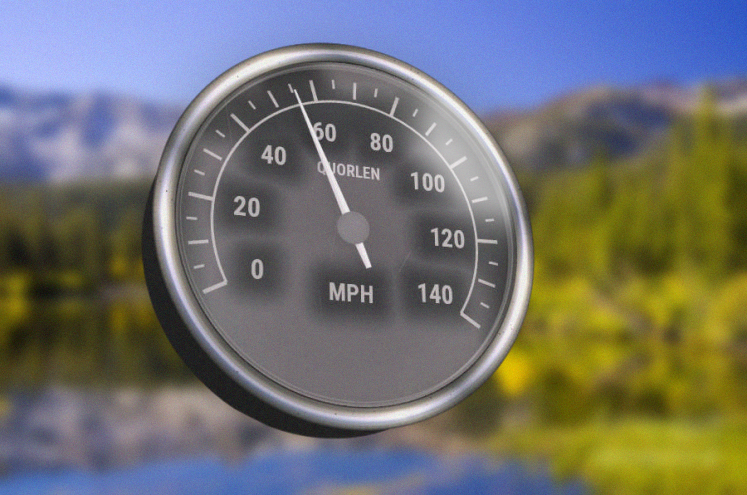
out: 55 mph
